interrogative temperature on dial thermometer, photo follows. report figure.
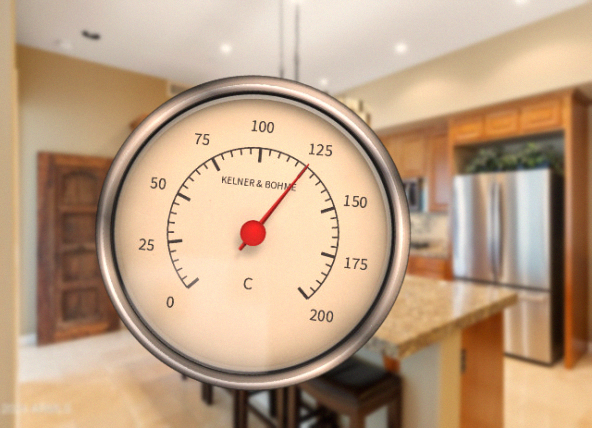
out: 125 °C
